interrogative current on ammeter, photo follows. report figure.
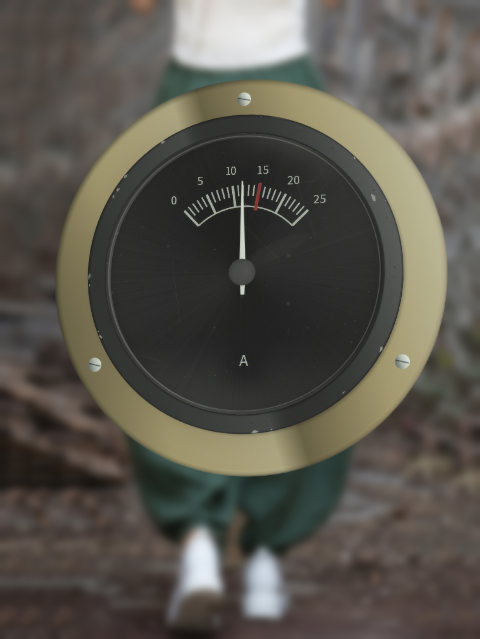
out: 12 A
